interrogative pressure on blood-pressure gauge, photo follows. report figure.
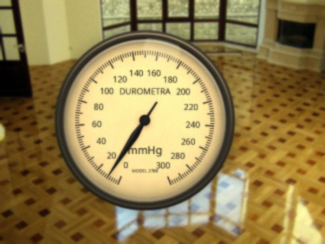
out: 10 mmHg
